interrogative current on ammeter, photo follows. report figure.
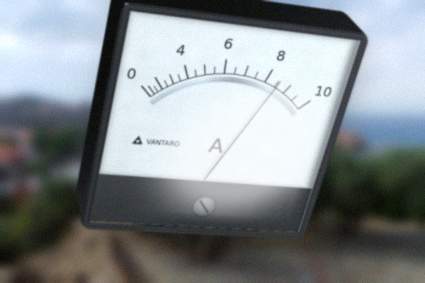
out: 8.5 A
